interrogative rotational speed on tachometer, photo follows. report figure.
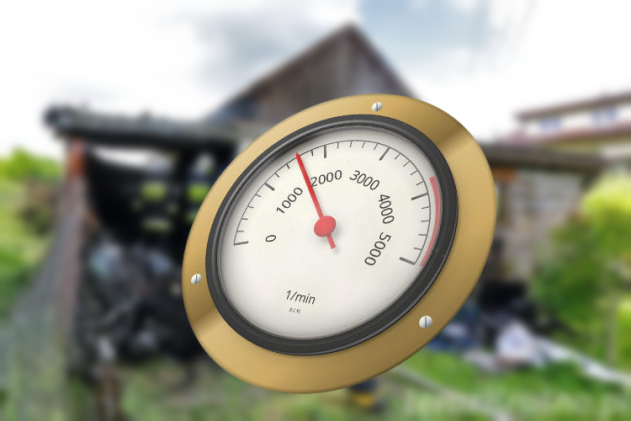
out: 1600 rpm
